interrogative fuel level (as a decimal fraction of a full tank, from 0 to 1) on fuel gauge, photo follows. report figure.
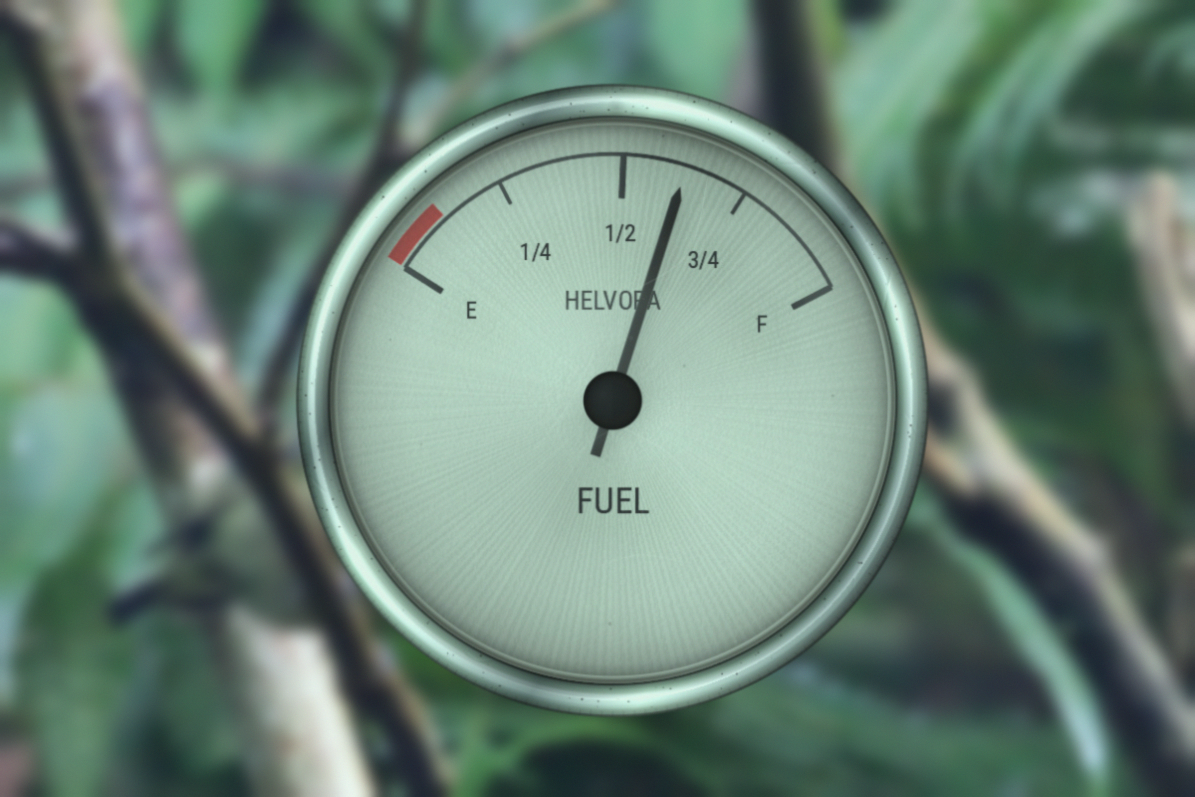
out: 0.625
